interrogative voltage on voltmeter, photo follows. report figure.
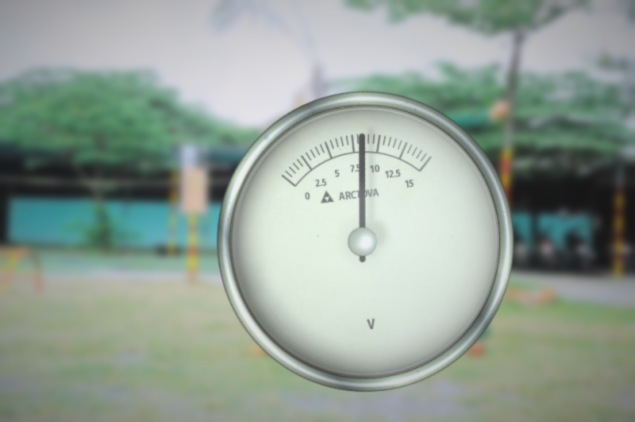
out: 8.5 V
